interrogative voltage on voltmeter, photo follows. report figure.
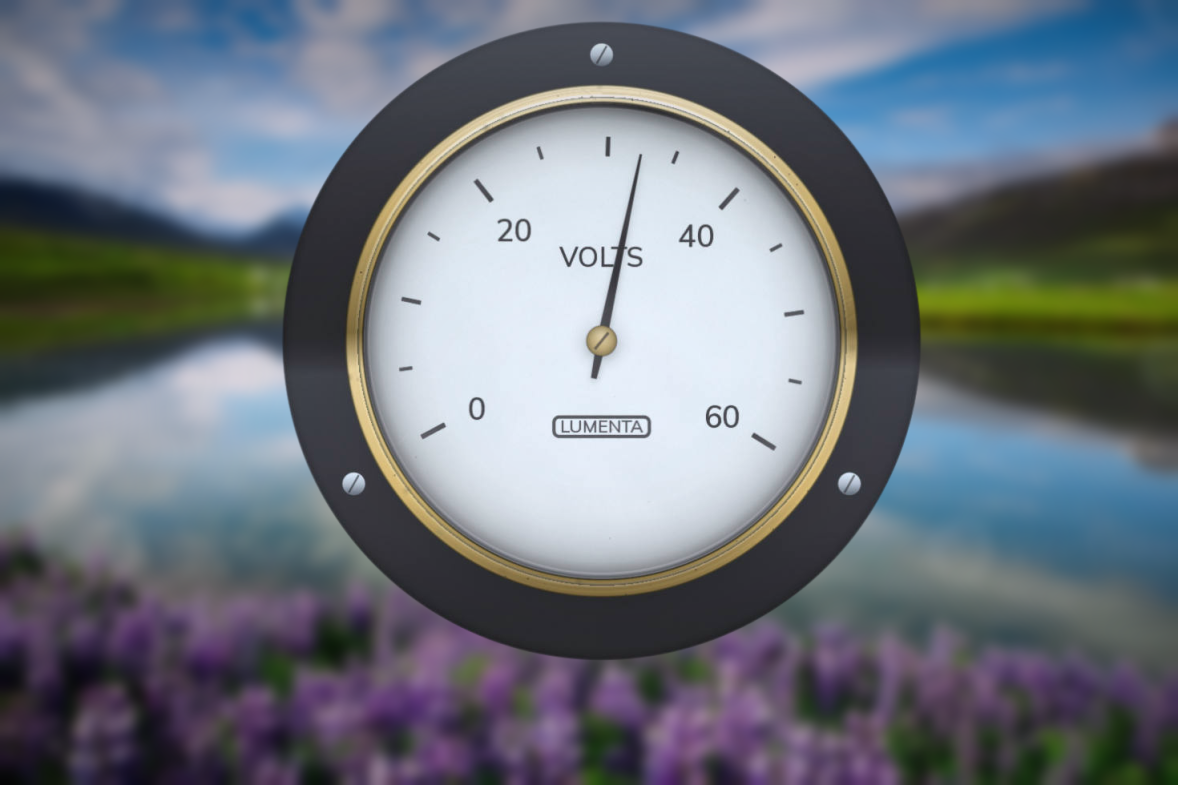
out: 32.5 V
